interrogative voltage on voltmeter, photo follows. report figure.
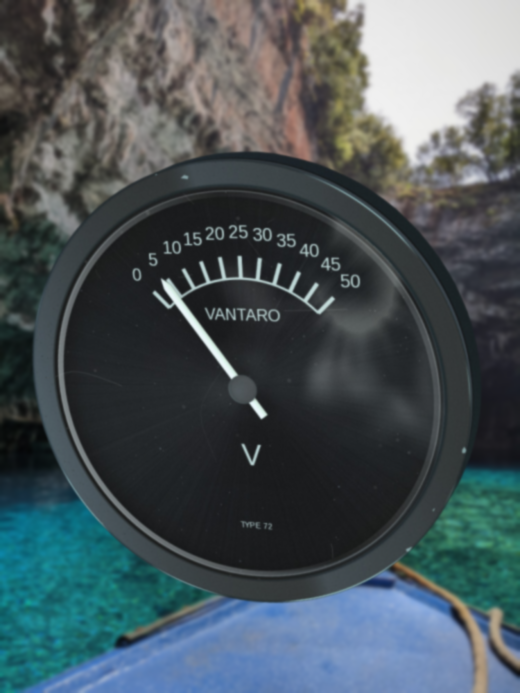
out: 5 V
